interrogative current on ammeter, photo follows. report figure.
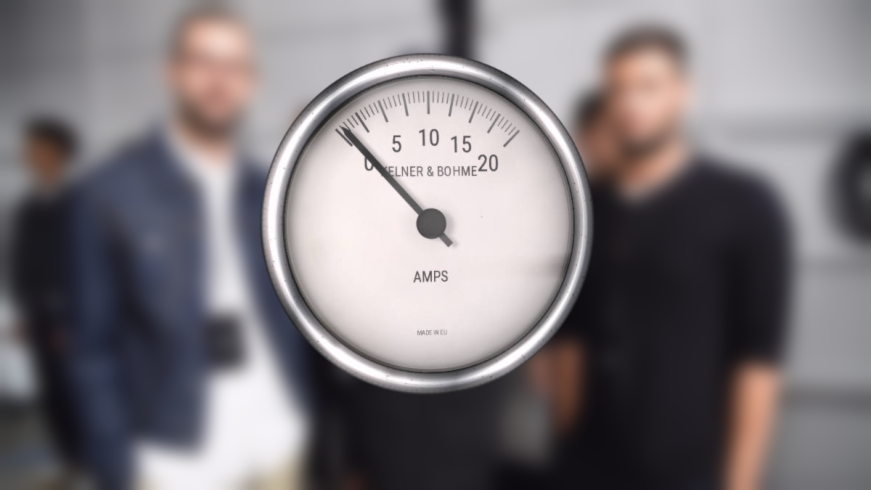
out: 0.5 A
